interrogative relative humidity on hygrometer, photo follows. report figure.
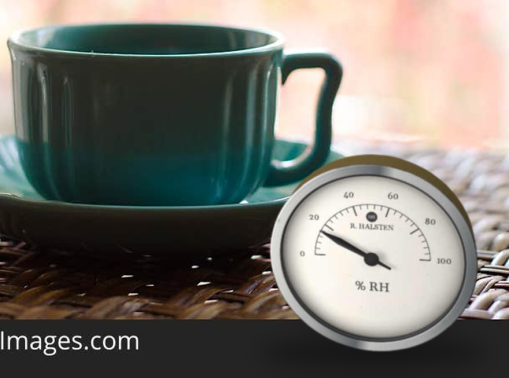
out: 16 %
